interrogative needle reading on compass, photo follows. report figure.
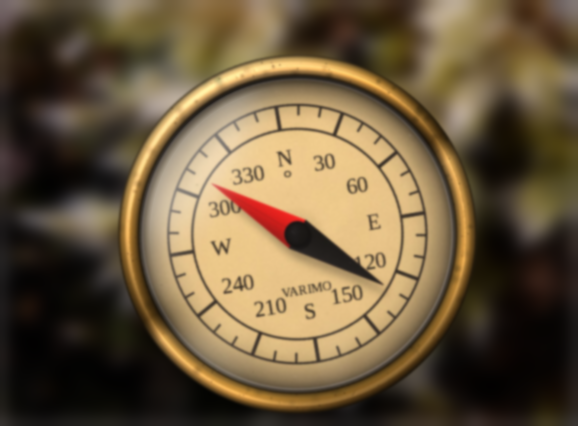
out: 310 °
